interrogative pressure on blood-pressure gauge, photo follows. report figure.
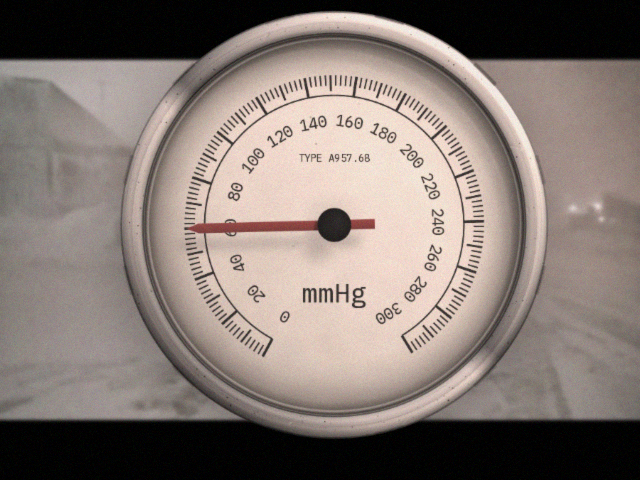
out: 60 mmHg
